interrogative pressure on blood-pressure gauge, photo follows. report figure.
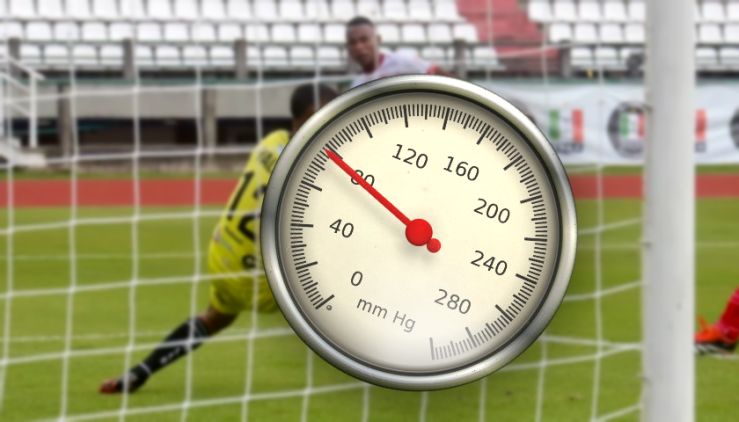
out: 78 mmHg
